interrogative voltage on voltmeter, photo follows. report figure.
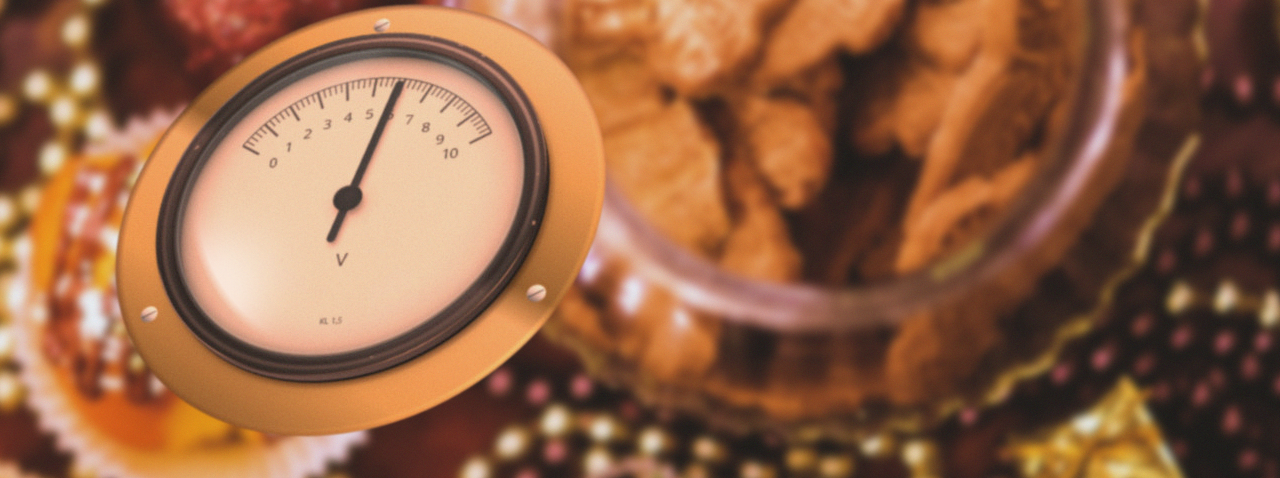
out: 6 V
